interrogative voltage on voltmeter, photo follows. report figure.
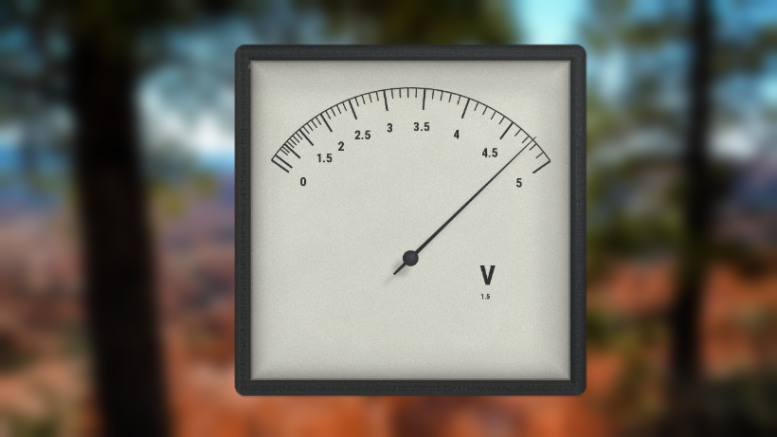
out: 4.75 V
